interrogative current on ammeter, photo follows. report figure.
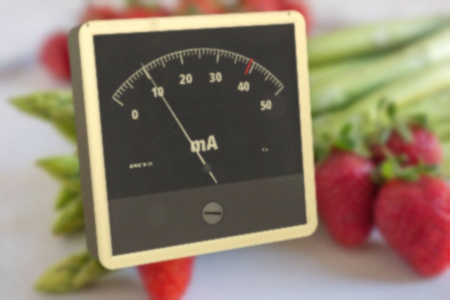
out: 10 mA
